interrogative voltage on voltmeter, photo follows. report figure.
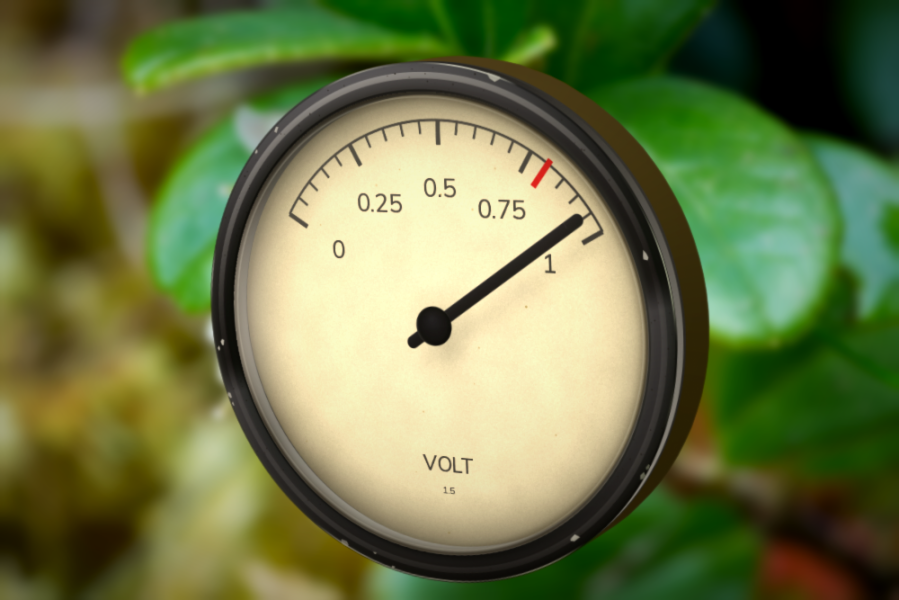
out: 0.95 V
